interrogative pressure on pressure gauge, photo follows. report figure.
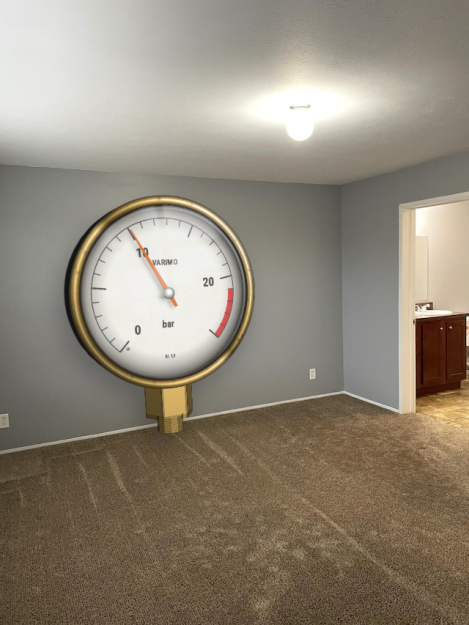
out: 10 bar
